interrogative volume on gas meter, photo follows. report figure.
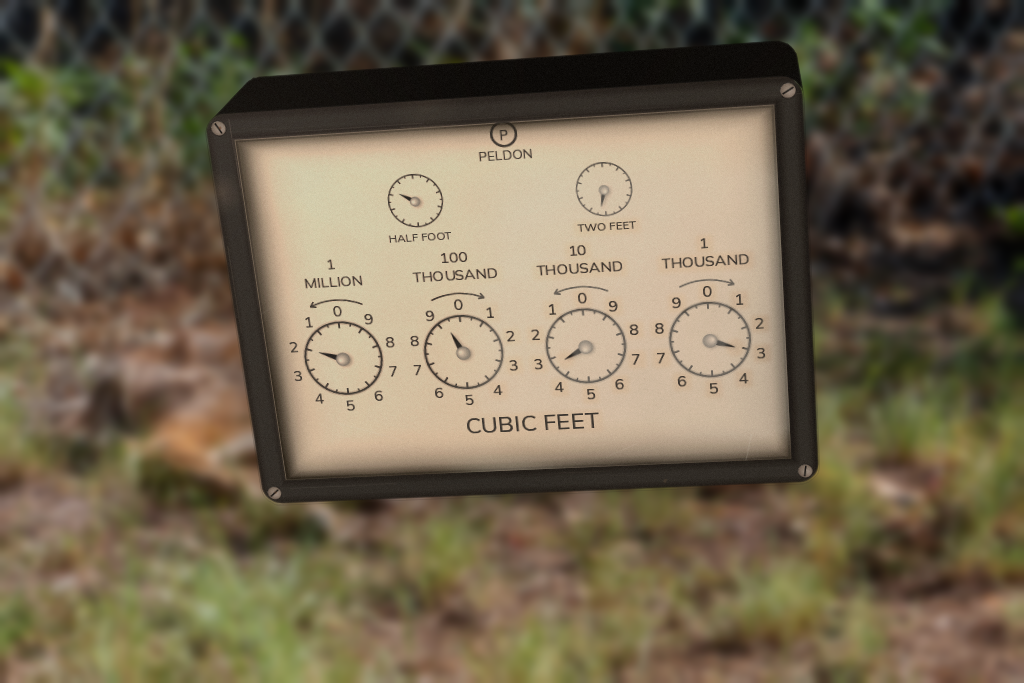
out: 193300 ft³
